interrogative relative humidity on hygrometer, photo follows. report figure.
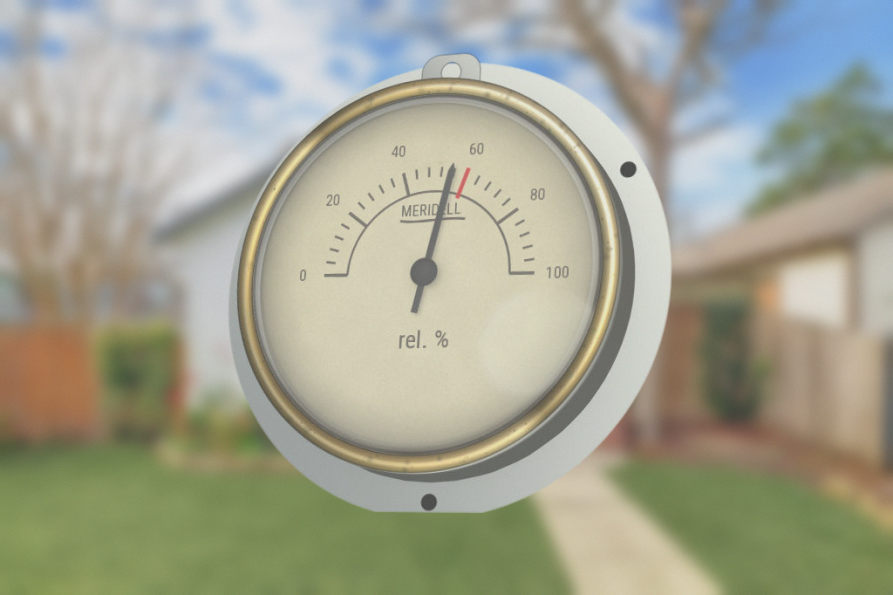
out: 56 %
